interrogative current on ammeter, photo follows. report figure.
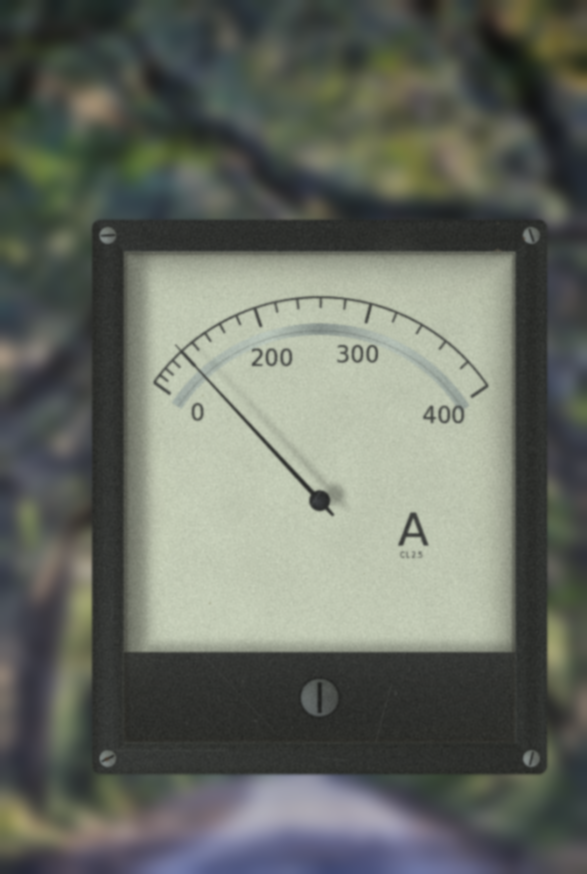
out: 100 A
